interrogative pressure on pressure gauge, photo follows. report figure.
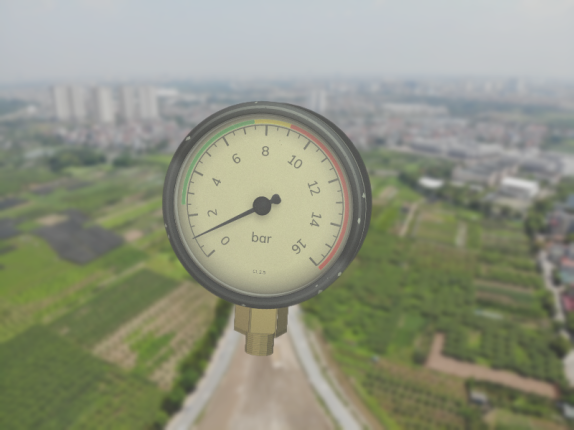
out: 1 bar
